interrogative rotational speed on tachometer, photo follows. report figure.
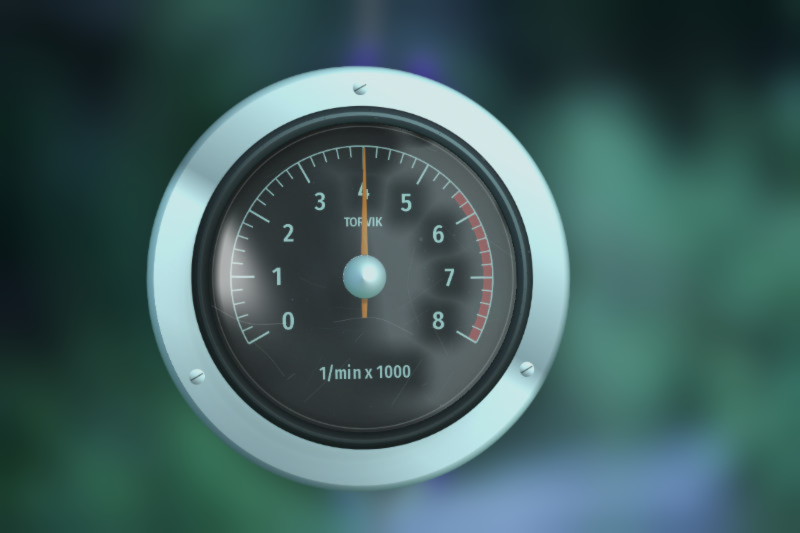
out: 4000 rpm
